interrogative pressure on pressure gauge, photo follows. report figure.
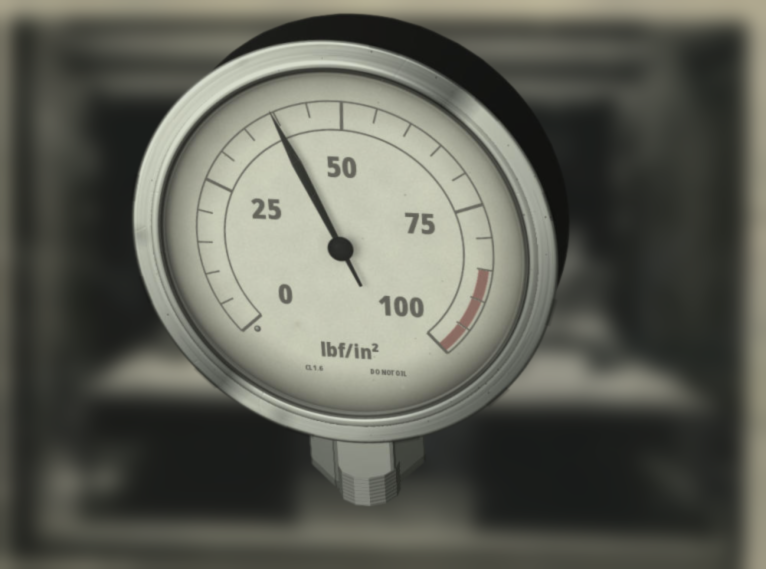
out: 40 psi
